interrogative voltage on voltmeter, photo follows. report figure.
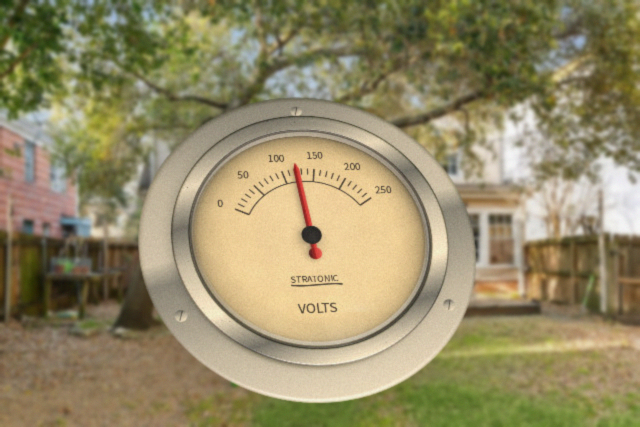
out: 120 V
